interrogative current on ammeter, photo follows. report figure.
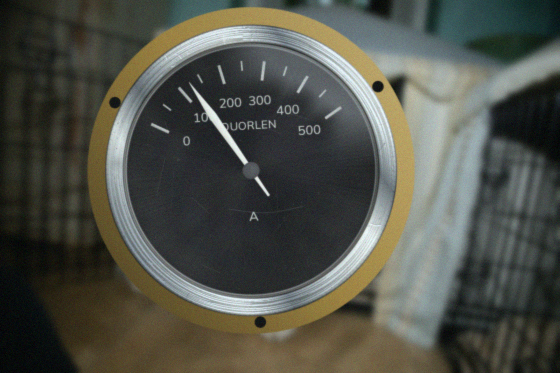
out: 125 A
